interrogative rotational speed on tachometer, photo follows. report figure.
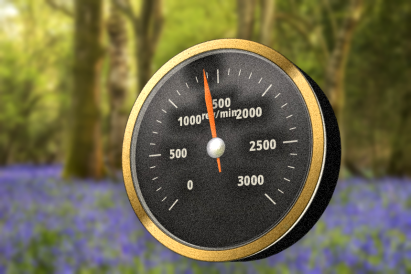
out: 1400 rpm
